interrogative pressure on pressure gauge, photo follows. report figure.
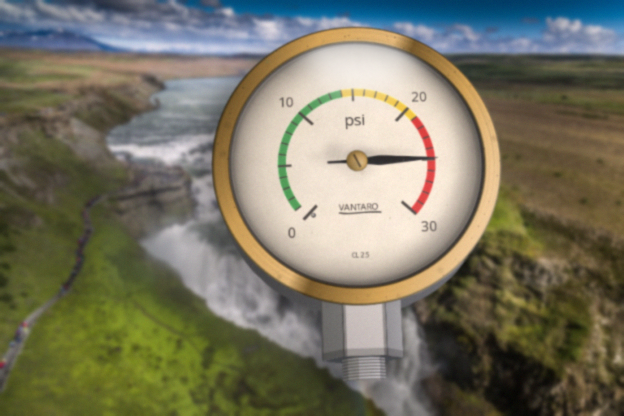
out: 25 psi
